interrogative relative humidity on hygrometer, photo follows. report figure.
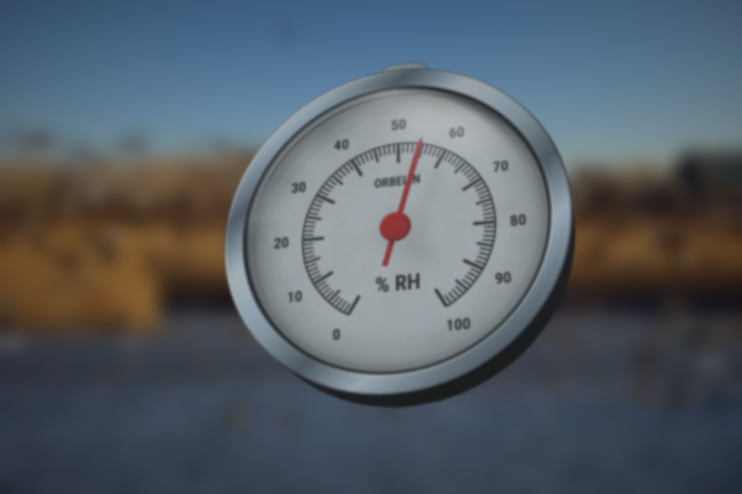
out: 55 %
